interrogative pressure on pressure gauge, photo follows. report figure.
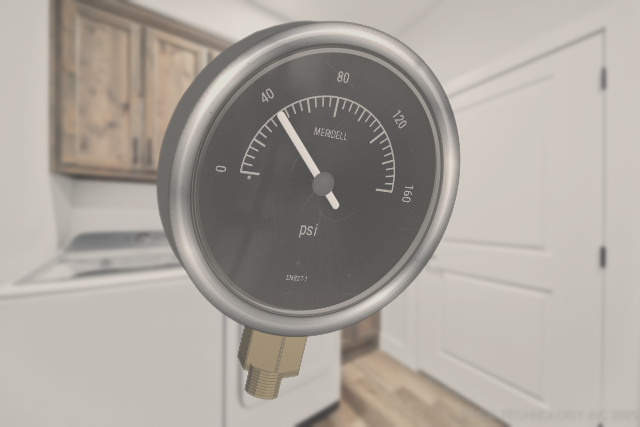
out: 40 psi
